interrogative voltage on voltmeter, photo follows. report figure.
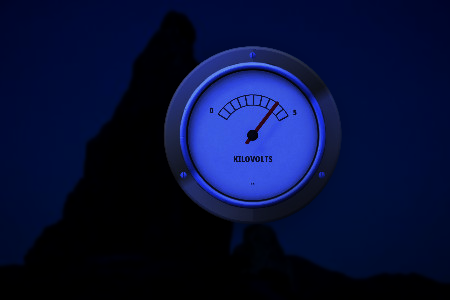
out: 4 kV
